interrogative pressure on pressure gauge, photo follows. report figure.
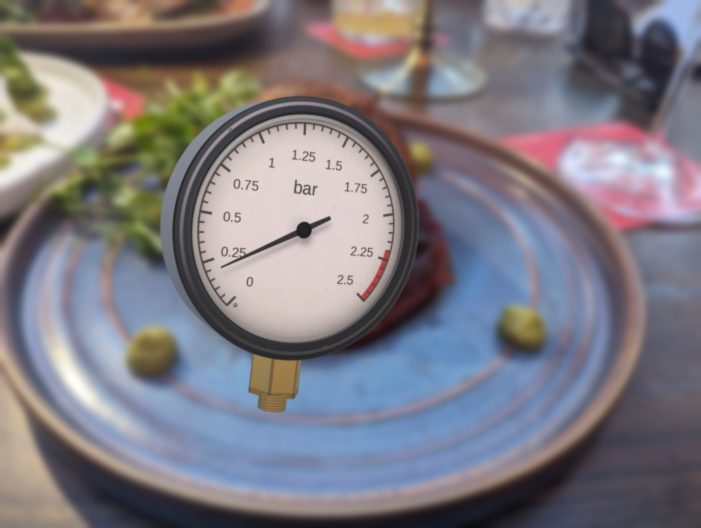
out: 0.2 bar
